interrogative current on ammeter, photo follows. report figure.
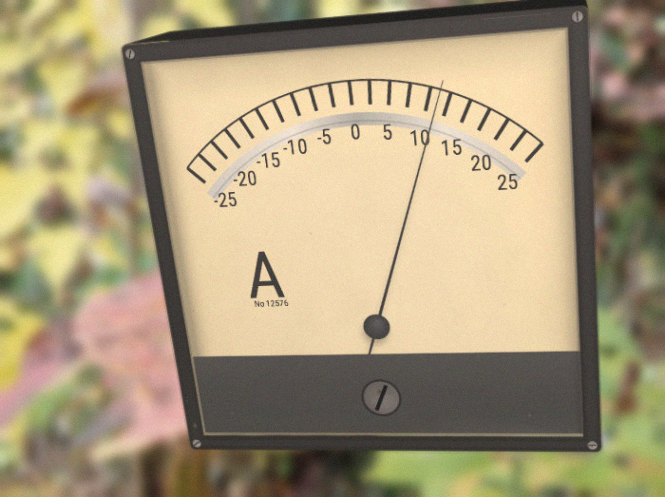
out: 11.25 A
